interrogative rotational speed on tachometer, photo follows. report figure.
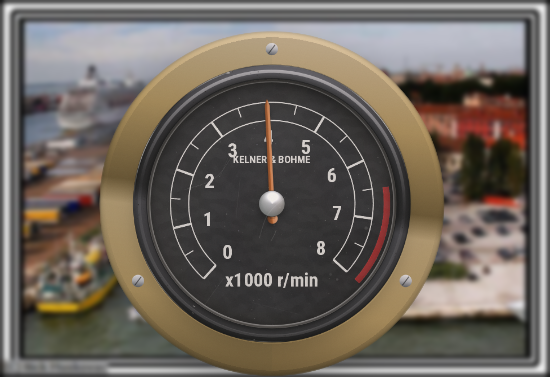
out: 4000 rpm
